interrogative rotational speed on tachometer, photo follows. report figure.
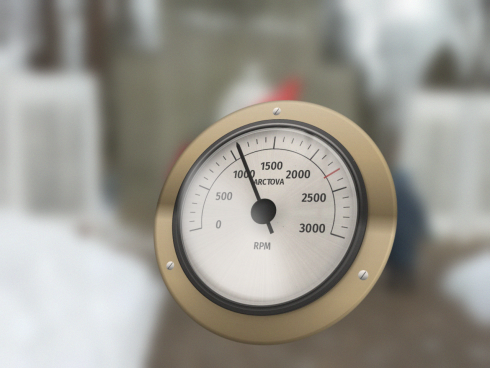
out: 1100 rpm
